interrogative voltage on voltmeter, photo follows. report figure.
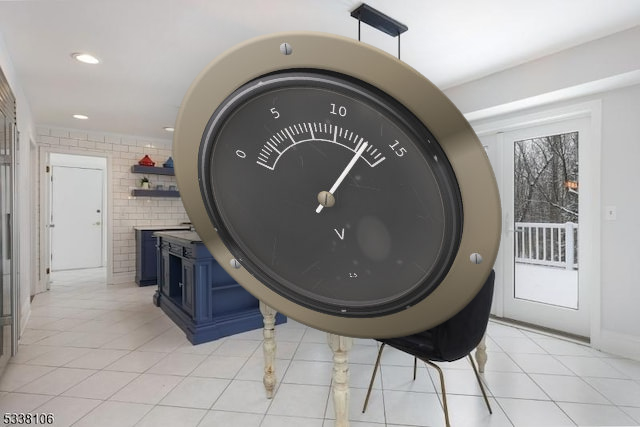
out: 13 V
